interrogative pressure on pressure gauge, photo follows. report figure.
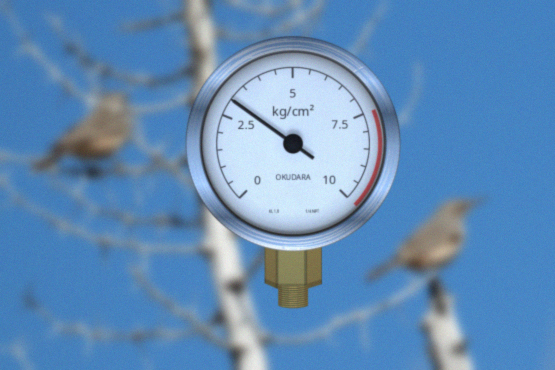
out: 3 kg/cm²
